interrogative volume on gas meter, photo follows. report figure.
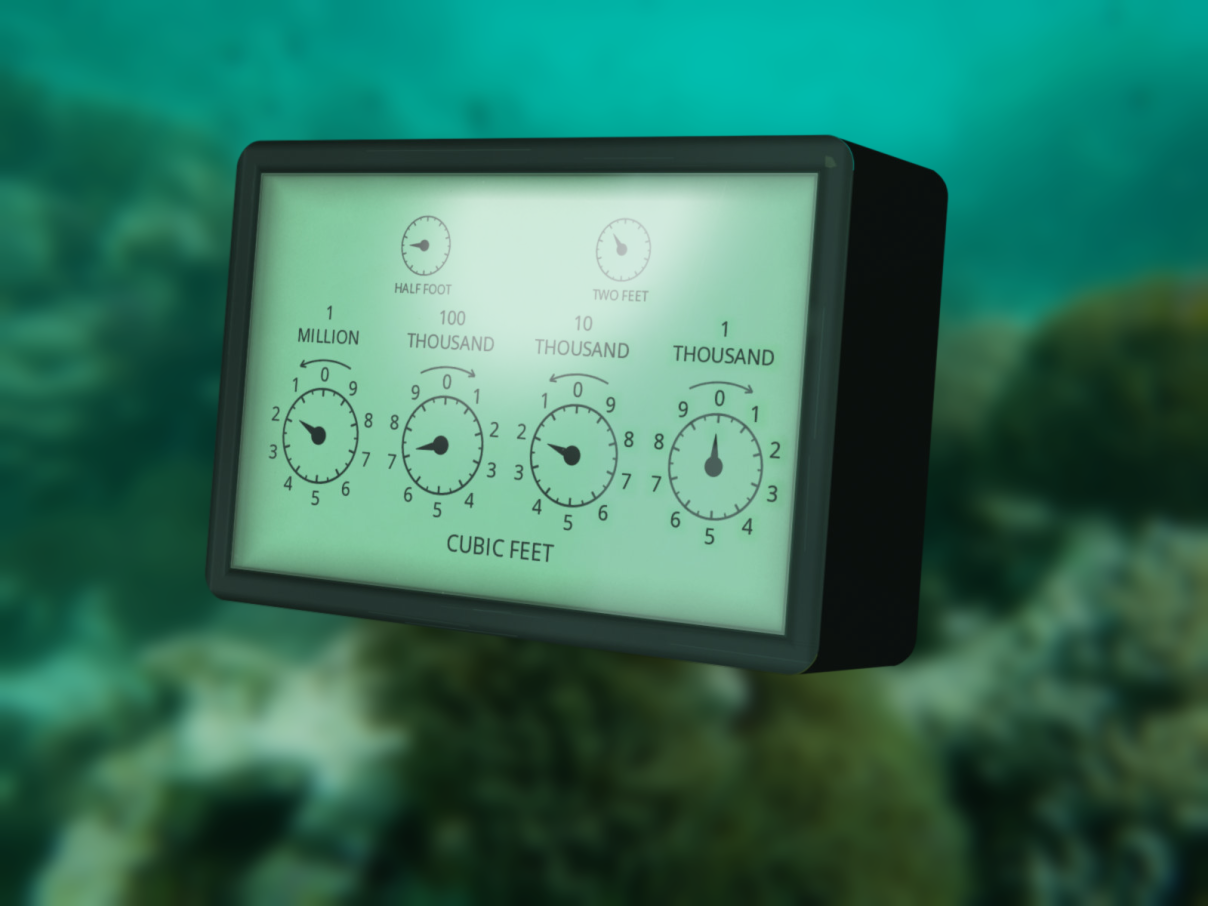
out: 172000 ft³
